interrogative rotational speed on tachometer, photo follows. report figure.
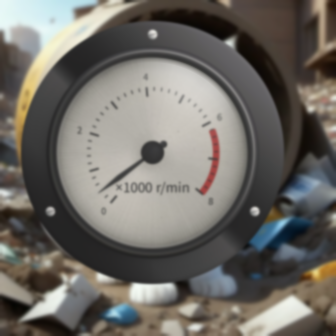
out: 400 rpm
